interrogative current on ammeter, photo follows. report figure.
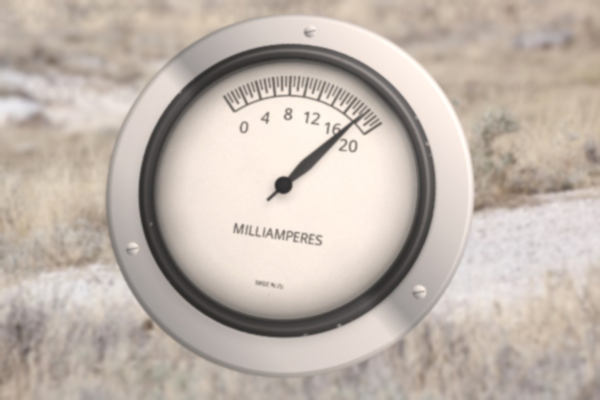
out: 18 mA
